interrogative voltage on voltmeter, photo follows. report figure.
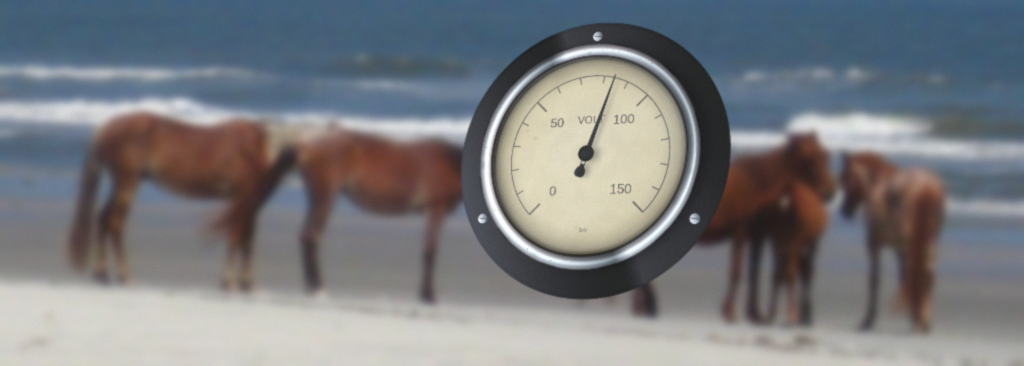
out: 85 V
